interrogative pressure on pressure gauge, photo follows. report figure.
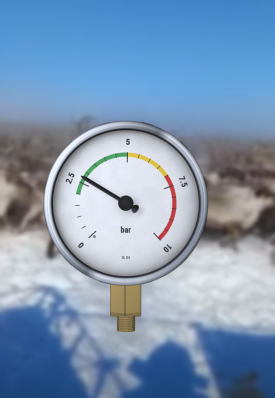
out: 2.75 bar
